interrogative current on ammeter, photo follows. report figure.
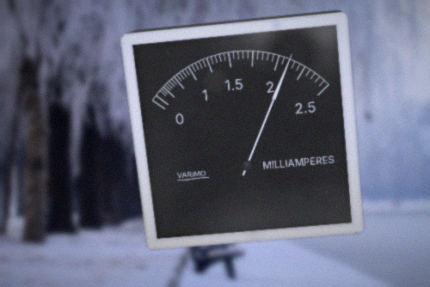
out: 2.1 mA
